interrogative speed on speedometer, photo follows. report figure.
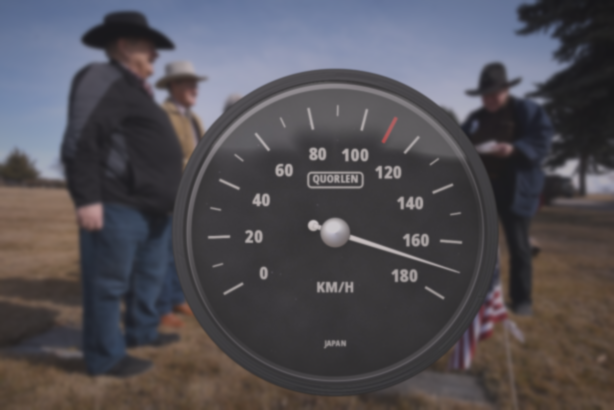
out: 170 km/h
